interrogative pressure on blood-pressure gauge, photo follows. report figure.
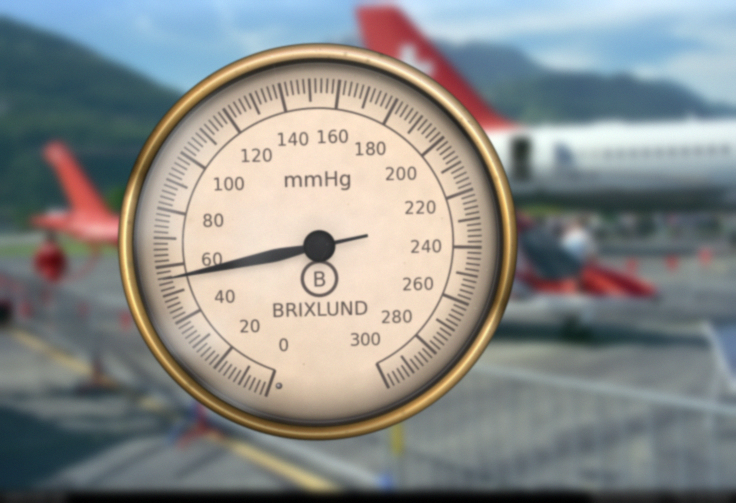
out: 56 mmHg
